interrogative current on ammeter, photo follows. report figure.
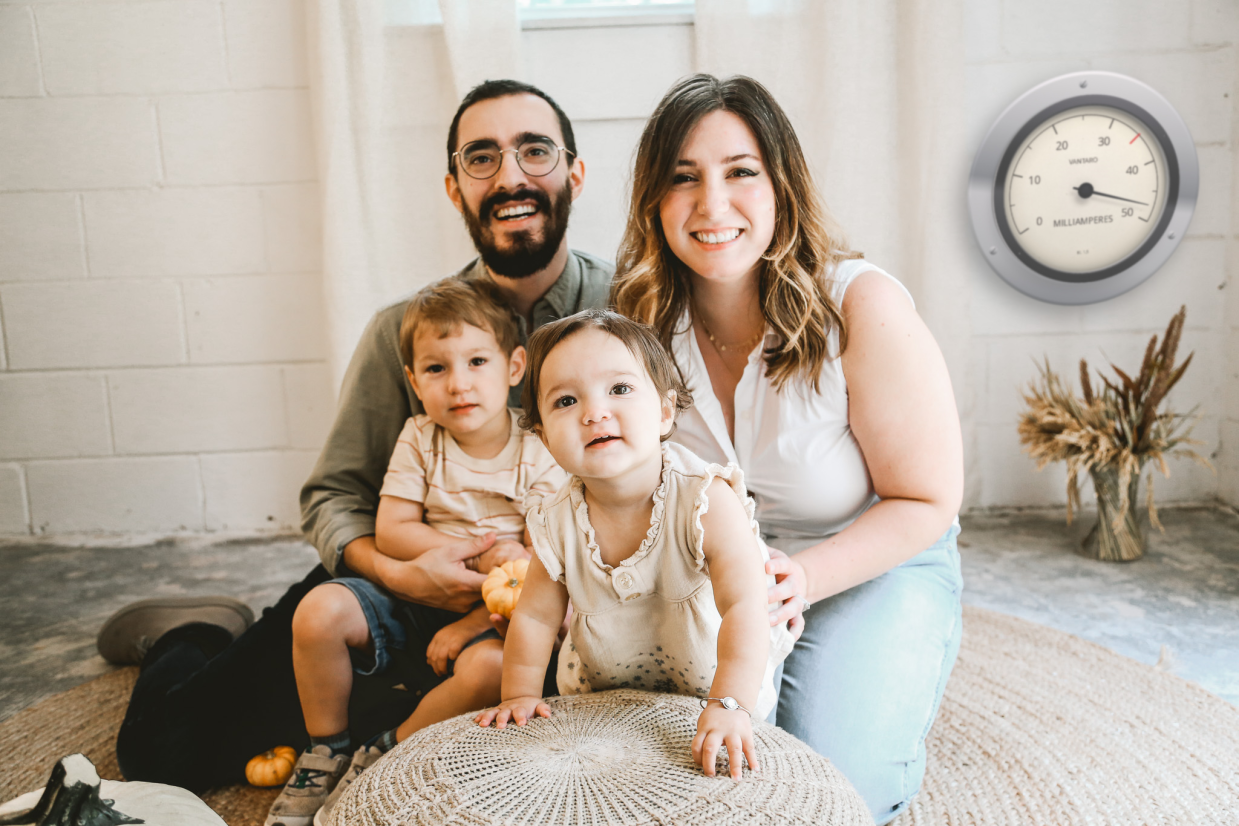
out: 47.5 mA
